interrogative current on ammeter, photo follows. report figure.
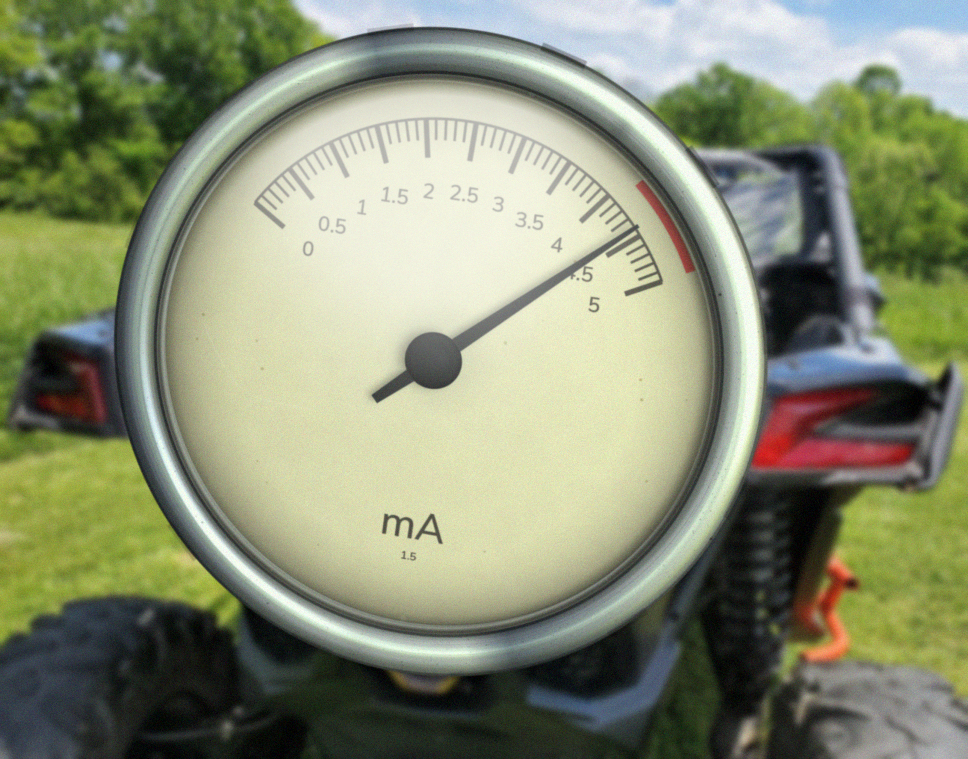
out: 4.4 mA
